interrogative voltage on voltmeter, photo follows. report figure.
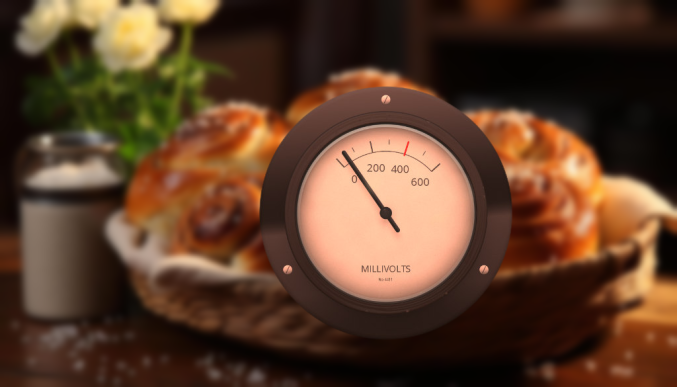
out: 50 mV
